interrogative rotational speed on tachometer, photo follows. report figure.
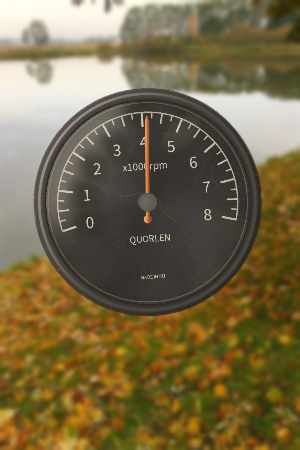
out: 4125 rpm
